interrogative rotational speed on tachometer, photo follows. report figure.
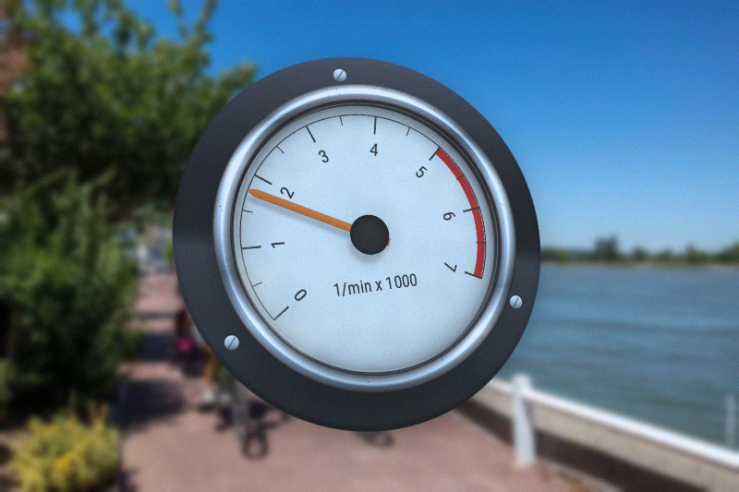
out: 1750 rpm
